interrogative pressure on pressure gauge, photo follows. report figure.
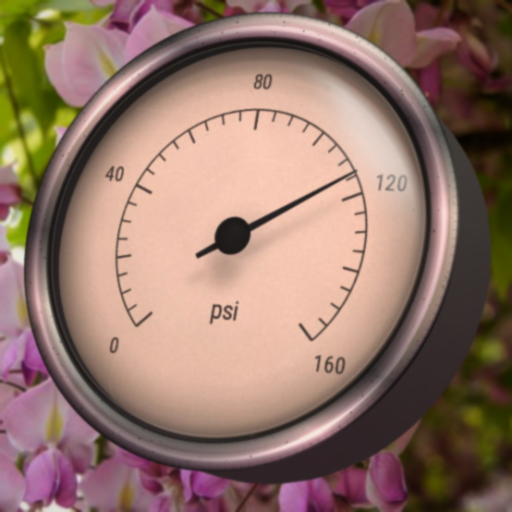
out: 115 psi
